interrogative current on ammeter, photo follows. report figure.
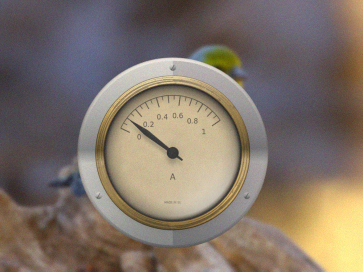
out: 0.1 A
